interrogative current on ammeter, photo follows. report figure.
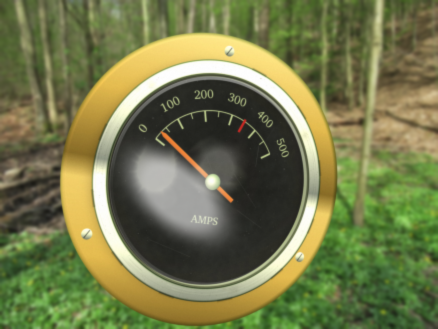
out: 25 A
